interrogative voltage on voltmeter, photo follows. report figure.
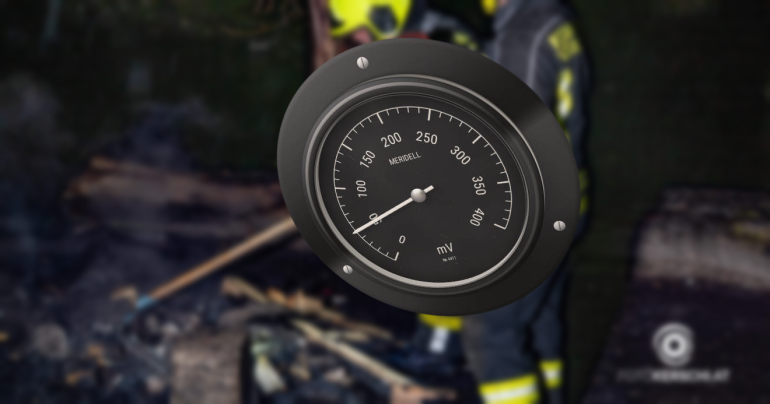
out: 50 mV
